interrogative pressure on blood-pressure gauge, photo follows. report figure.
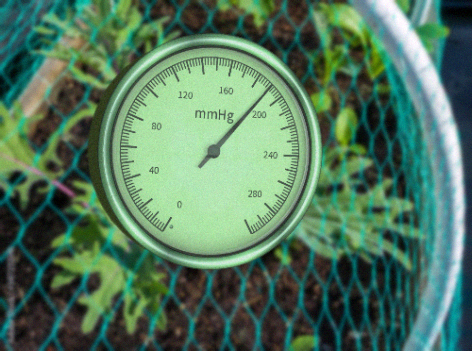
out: 190 mmHg
